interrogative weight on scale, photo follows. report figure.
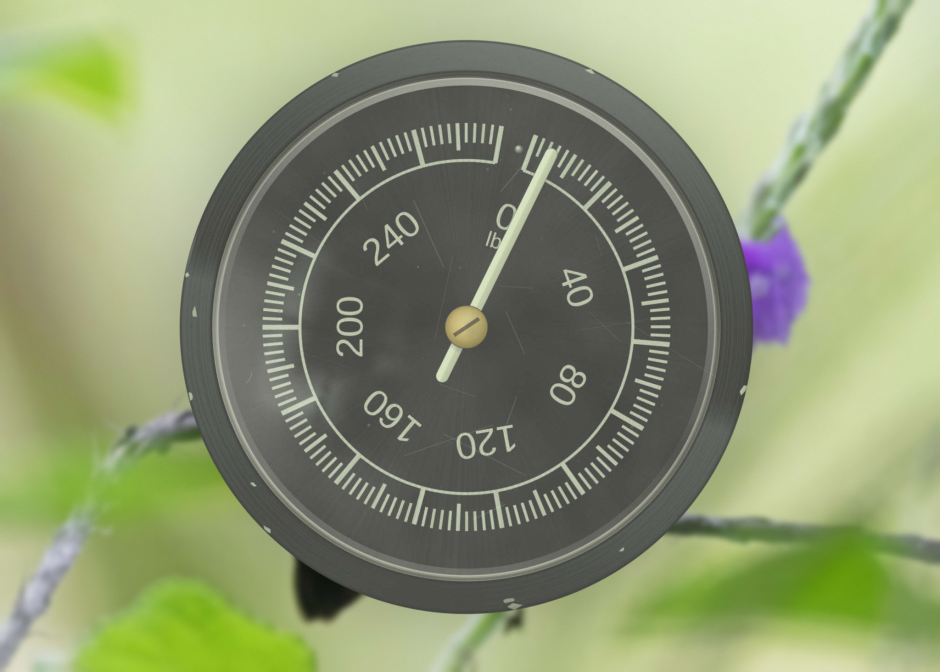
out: 5 lb
